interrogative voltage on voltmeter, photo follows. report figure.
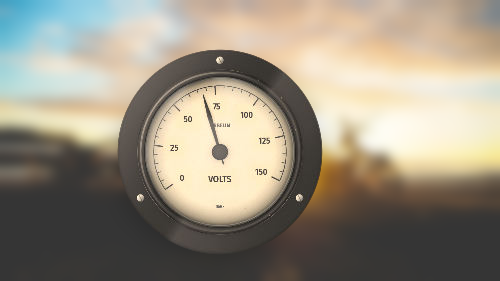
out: 67.5 V
